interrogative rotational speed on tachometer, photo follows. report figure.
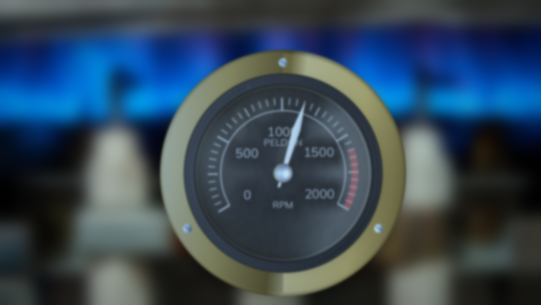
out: 1150 rpm
